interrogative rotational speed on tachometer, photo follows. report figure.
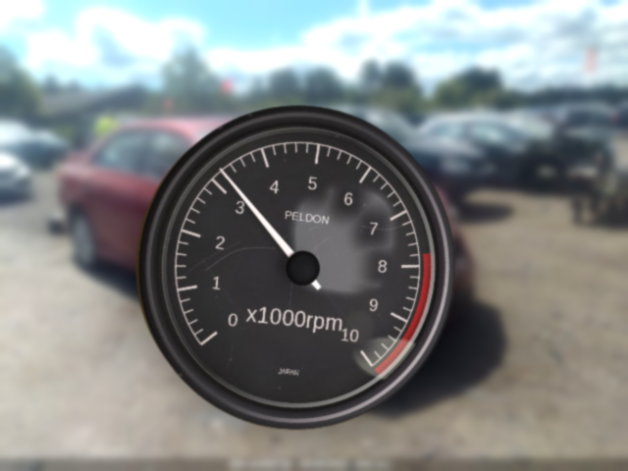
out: 3200 rpm
